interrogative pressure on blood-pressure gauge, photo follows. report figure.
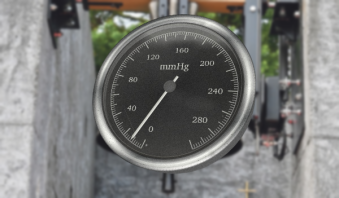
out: 10 mmHg
